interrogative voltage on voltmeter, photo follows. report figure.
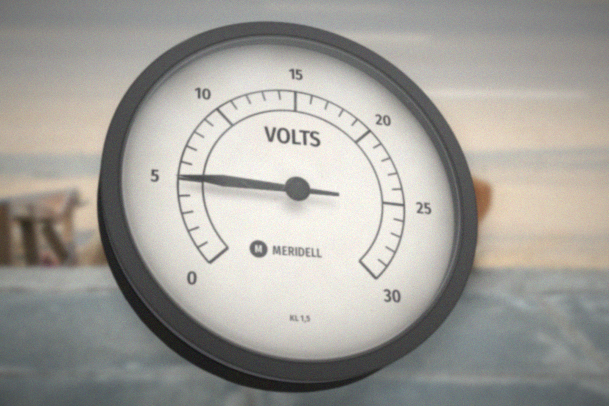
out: 5 V
